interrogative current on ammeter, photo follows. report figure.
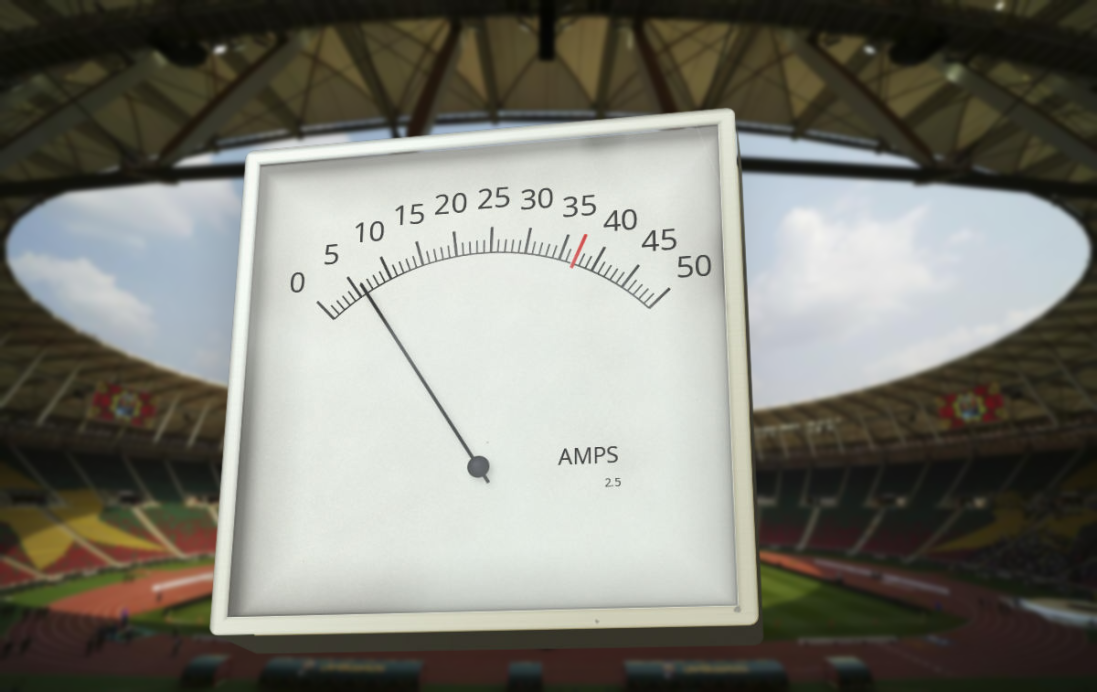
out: 6 A
